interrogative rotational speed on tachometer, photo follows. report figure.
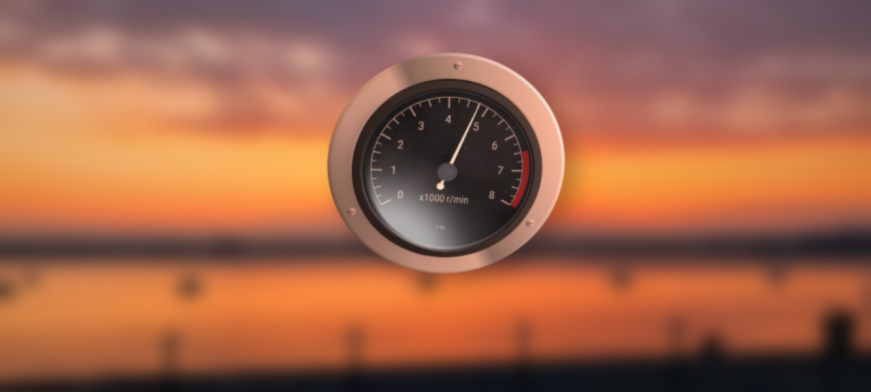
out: 4750 rpm
